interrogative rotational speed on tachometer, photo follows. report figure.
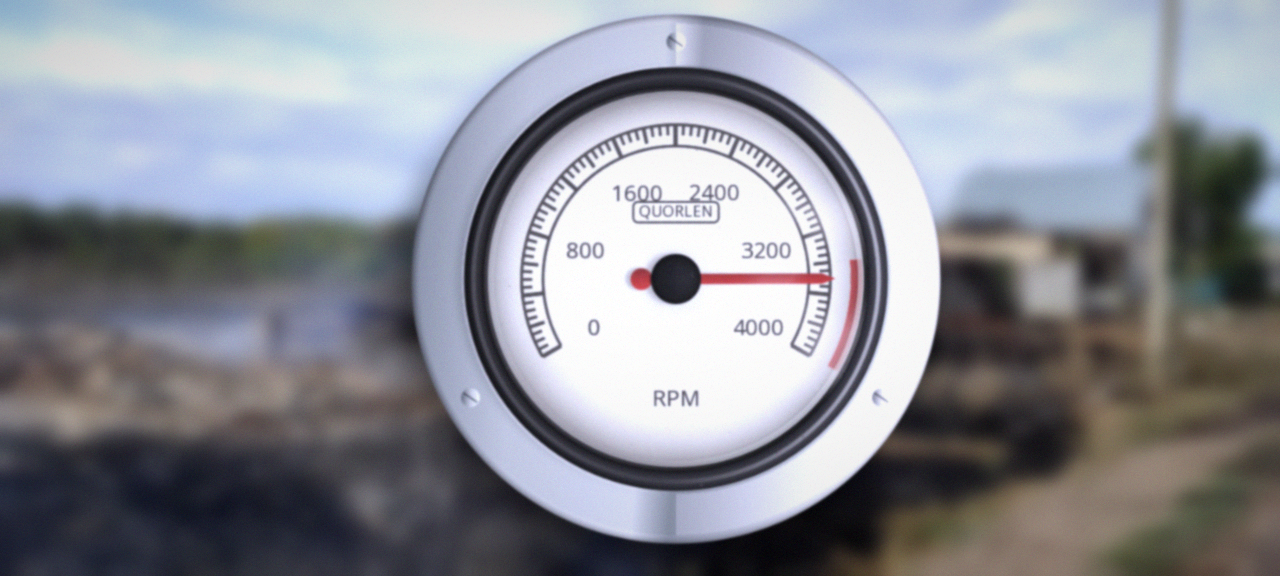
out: 3500 rpm
